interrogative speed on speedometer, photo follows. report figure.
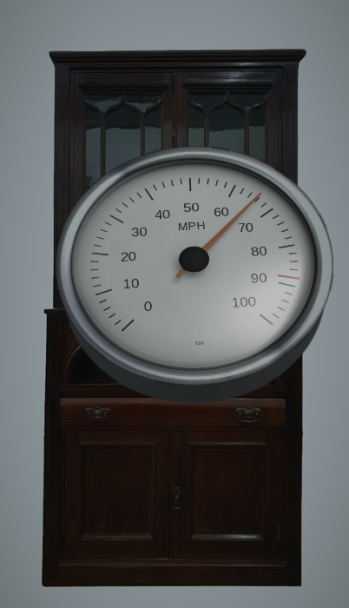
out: 66 mph
